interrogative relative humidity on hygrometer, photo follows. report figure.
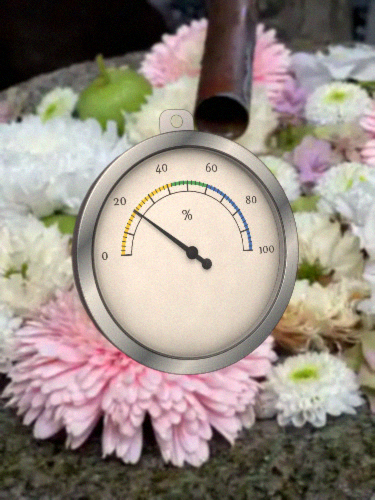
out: 20 %
